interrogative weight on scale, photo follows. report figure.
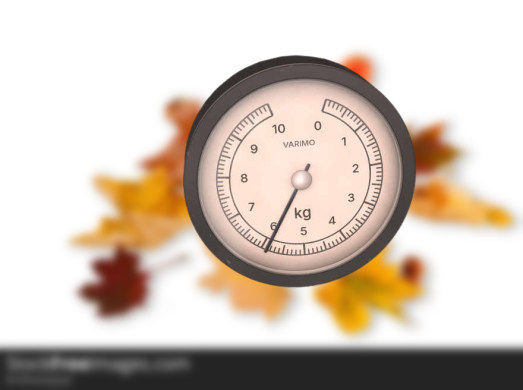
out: 5.9 kg
